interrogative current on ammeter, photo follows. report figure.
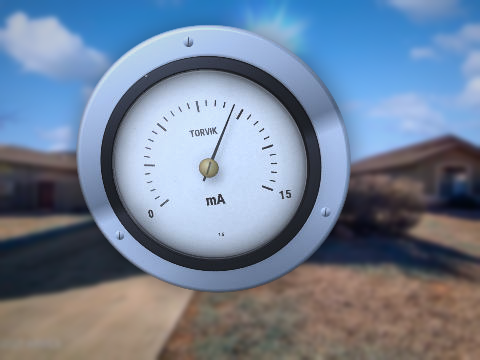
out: 9.5 mA
